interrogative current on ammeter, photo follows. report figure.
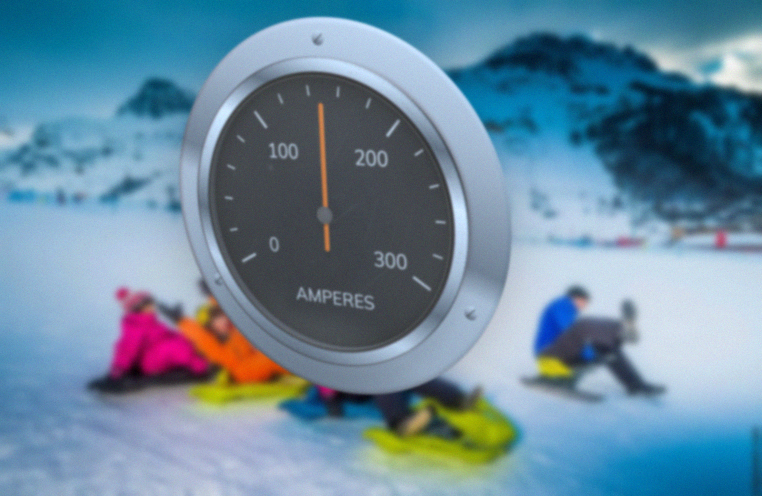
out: 150 A
